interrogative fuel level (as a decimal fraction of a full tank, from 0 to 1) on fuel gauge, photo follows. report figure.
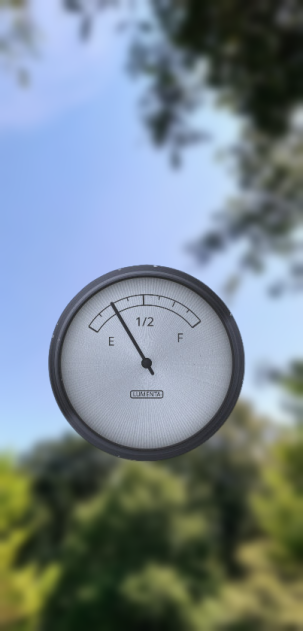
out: 0.25
